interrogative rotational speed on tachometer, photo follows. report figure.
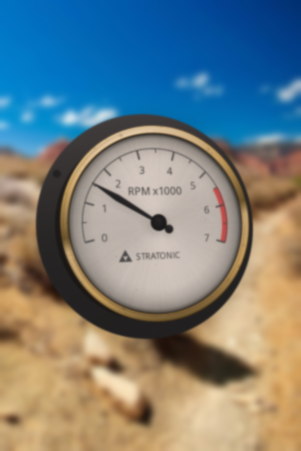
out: 1500 rpm
